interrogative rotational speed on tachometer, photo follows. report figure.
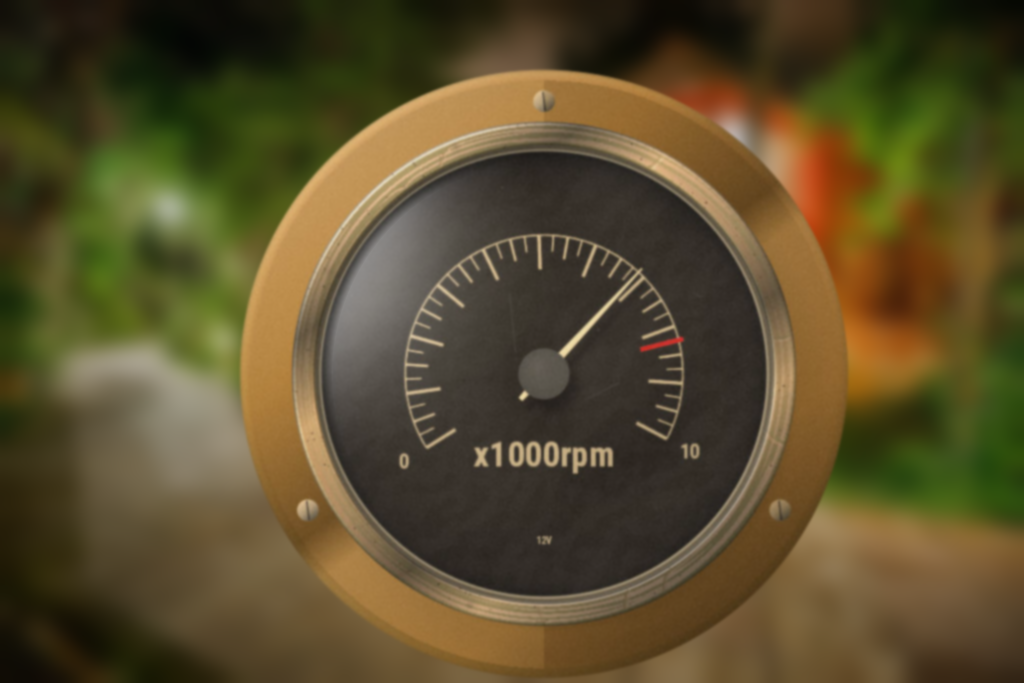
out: 6875 rpm
